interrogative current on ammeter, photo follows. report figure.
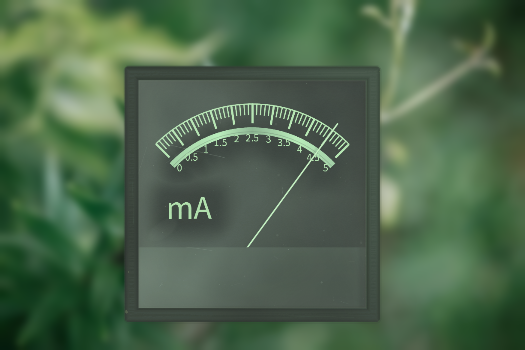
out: 4.5 mA
